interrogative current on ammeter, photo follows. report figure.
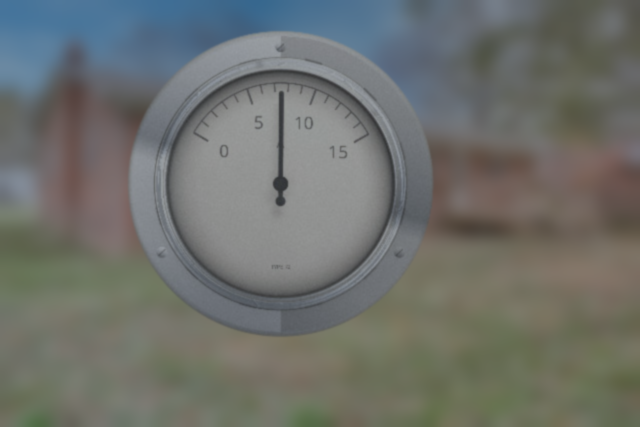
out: 7.5 A
